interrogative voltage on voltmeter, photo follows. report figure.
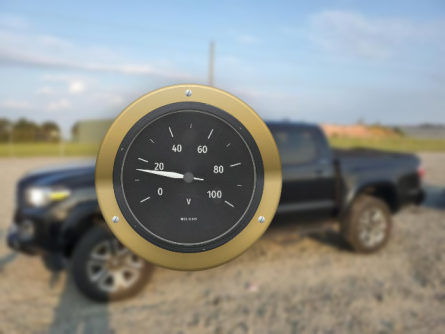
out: 15 V
